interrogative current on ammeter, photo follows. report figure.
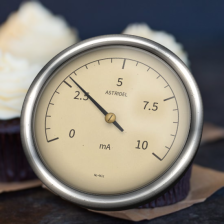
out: 2.75 mA
